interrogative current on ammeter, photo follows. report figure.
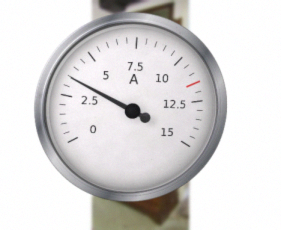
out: 3.5 A
